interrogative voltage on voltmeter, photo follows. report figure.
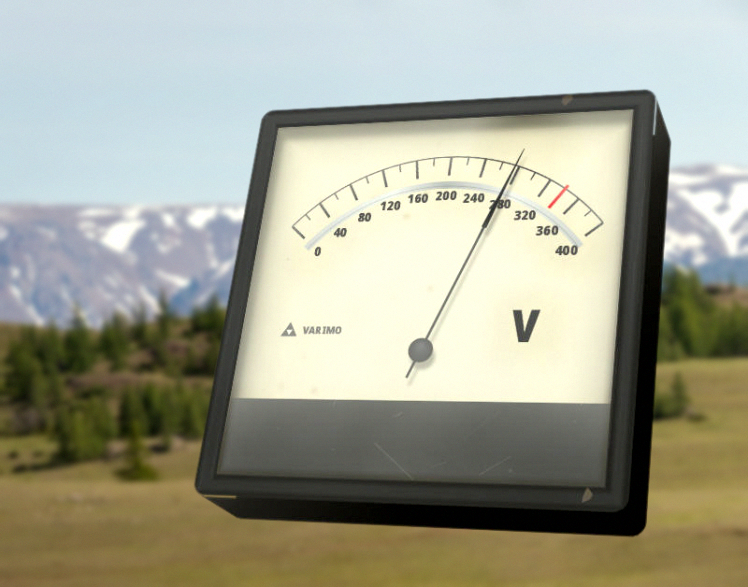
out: 280 V
